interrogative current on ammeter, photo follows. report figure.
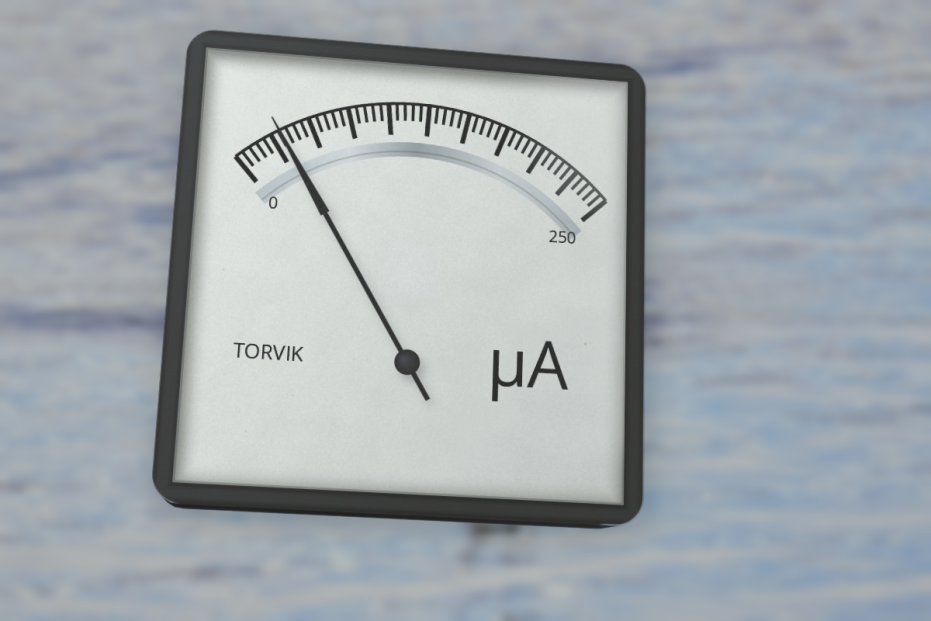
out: 30 µA
